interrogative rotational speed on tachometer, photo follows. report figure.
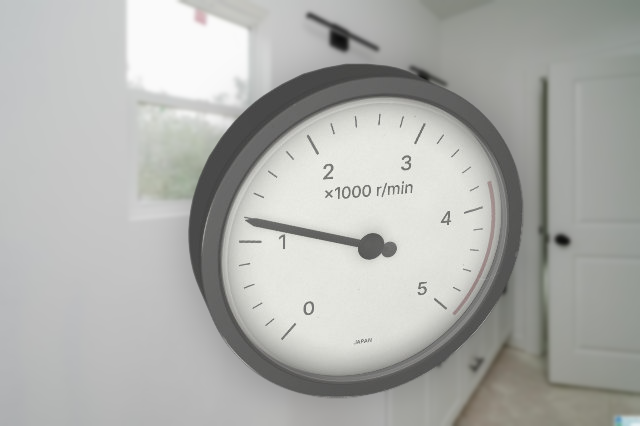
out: 1200 rpm
